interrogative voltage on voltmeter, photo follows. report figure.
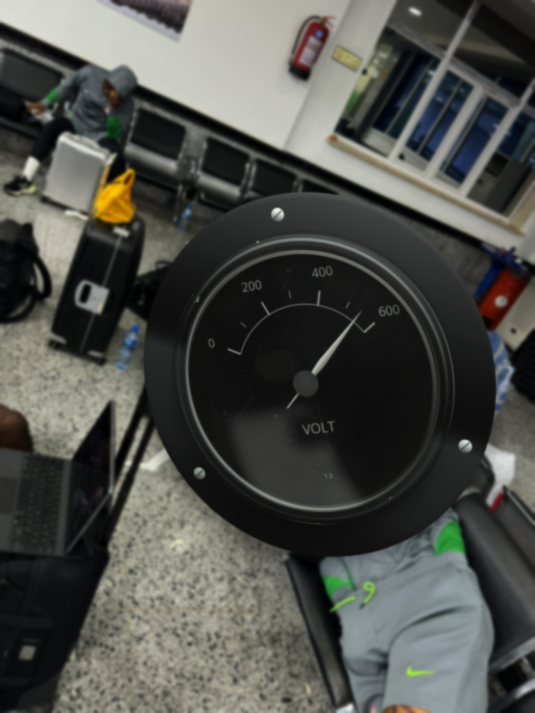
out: 550 V
